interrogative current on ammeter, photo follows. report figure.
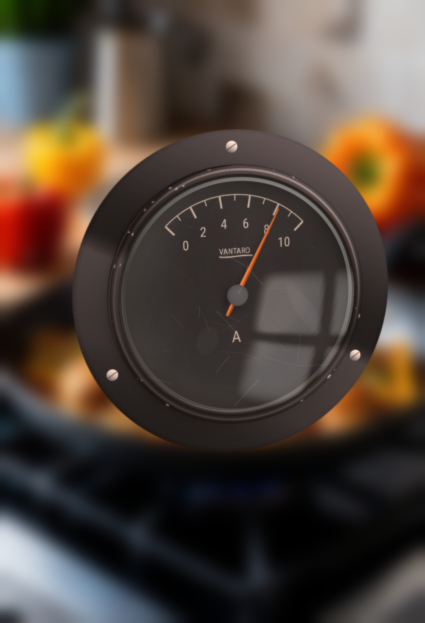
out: 8 A
